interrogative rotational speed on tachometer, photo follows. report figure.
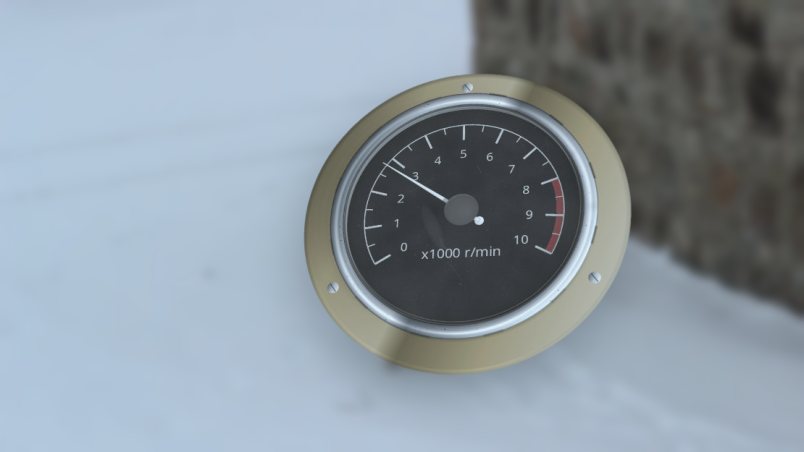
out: 2750 rpm
